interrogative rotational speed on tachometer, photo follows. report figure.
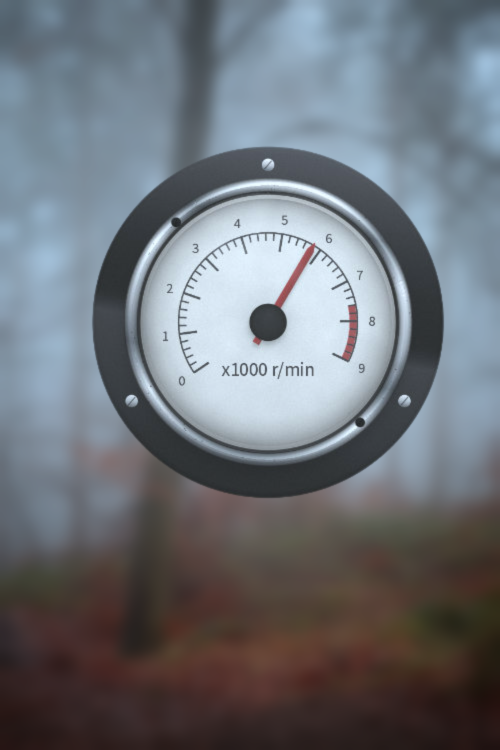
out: 5800 rpm
